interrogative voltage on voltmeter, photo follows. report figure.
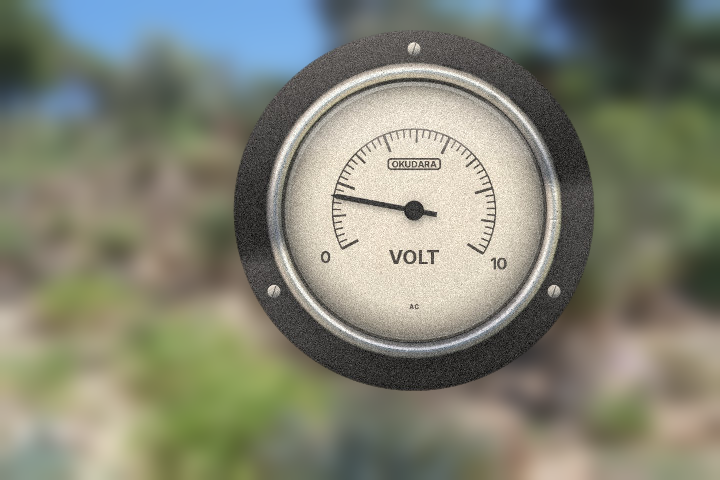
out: 1.6 V
